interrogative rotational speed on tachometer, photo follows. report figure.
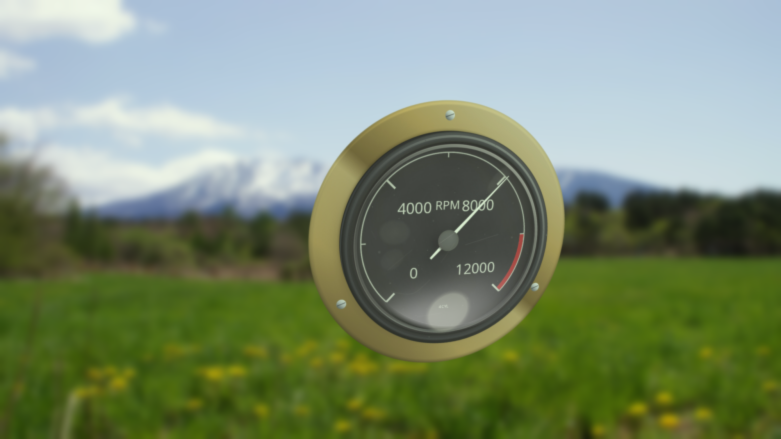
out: 8000 rpm
